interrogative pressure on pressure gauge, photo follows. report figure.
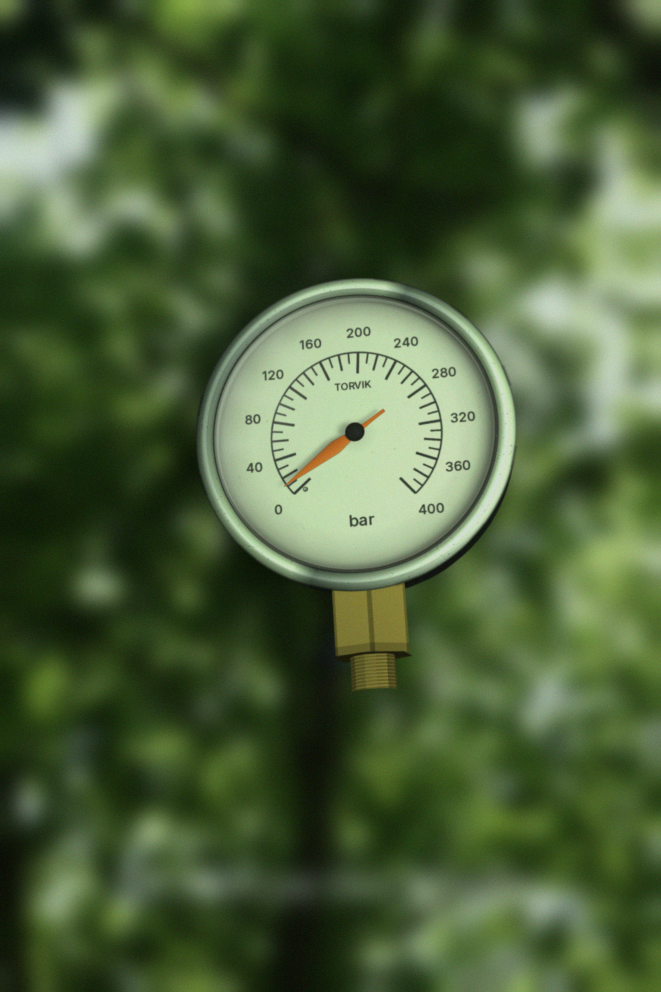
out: 10 bar
